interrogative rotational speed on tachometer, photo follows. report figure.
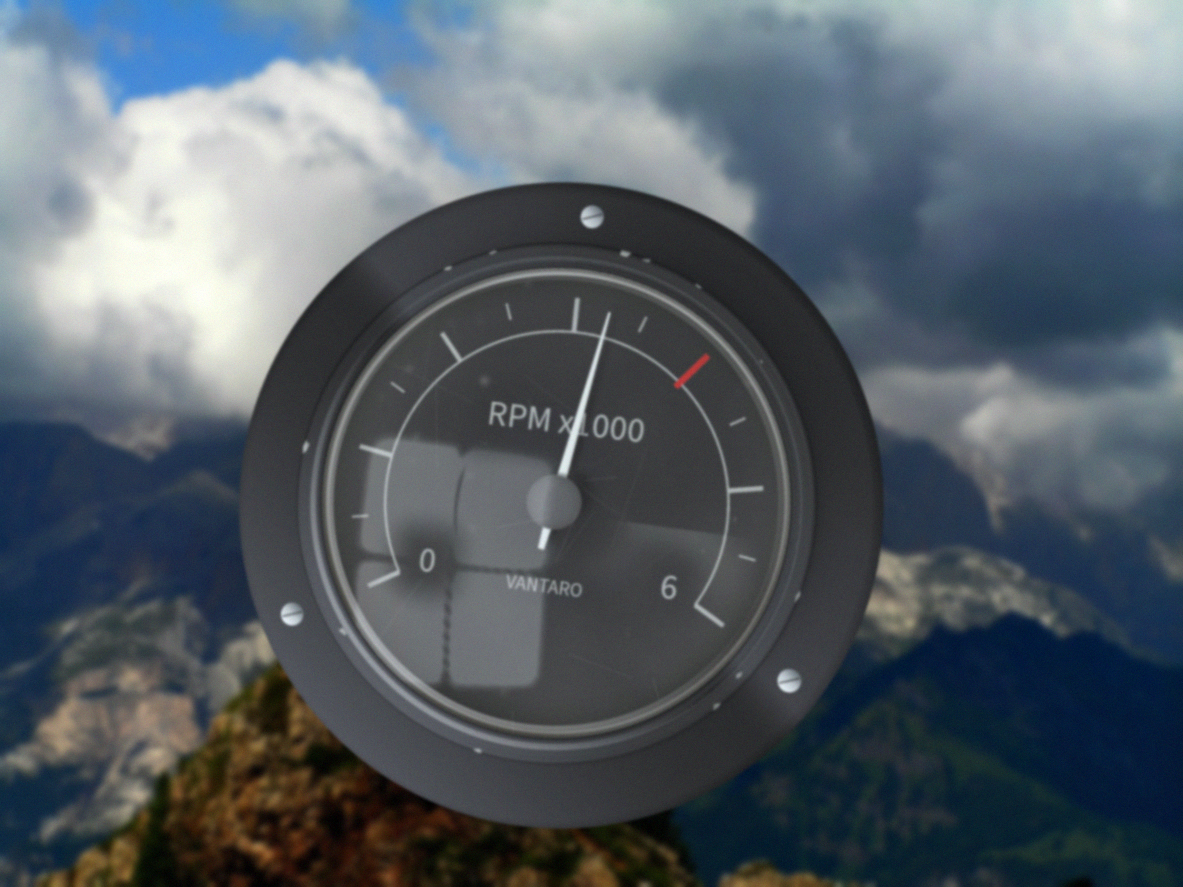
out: 3250 rpm
